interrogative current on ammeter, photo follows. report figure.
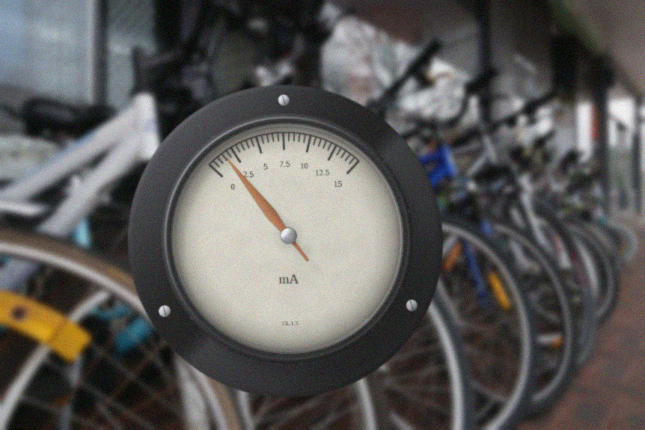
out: 1.5 mA
